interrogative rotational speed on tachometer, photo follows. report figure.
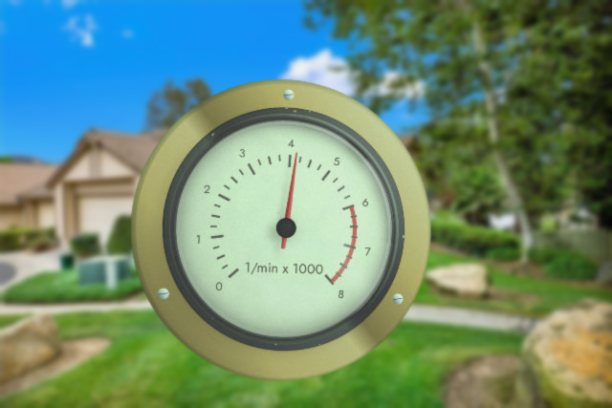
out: 4125 rpm
